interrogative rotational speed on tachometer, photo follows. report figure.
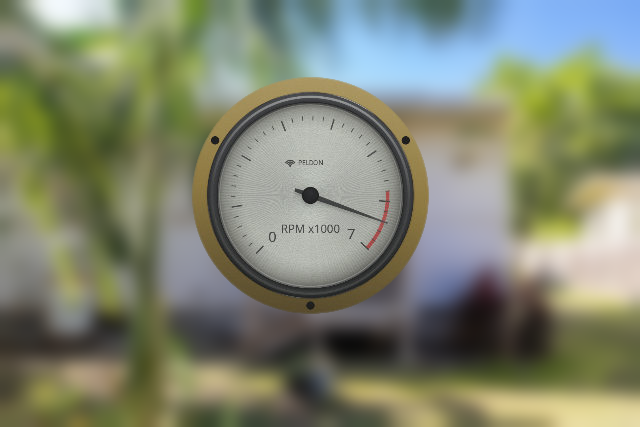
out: 6400 rpm
